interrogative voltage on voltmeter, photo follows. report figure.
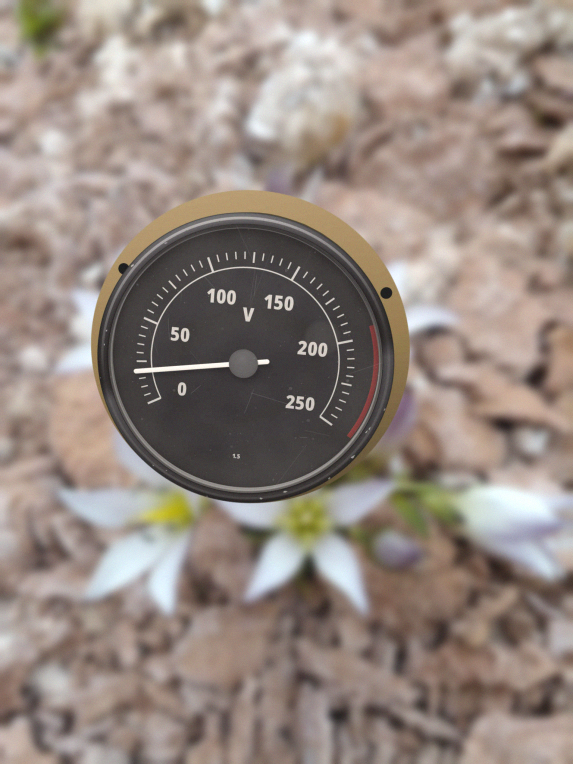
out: 20 V
